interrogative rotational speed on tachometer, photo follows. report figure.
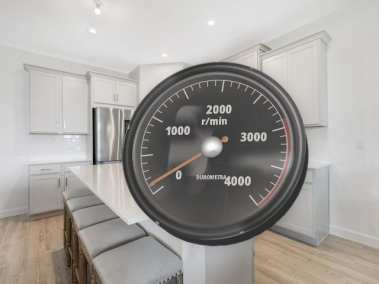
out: 100 rpm
